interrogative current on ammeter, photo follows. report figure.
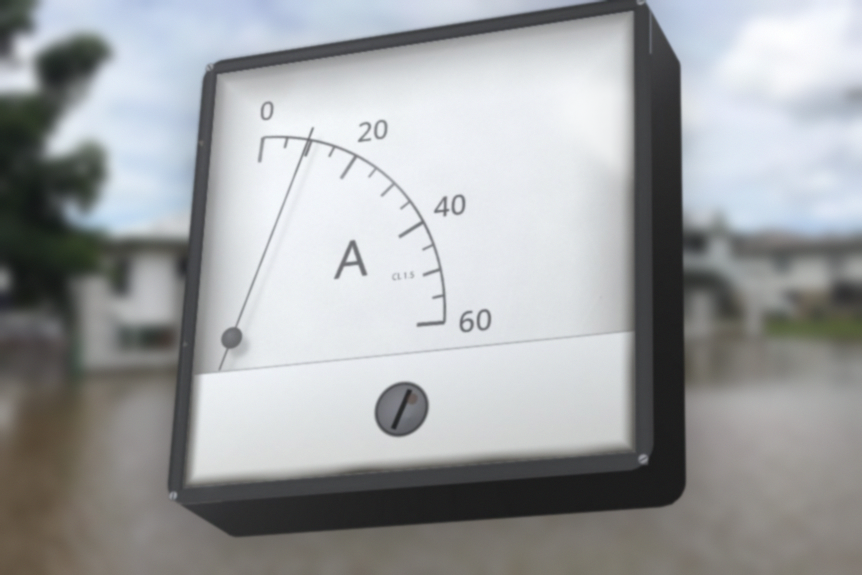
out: 10 A
